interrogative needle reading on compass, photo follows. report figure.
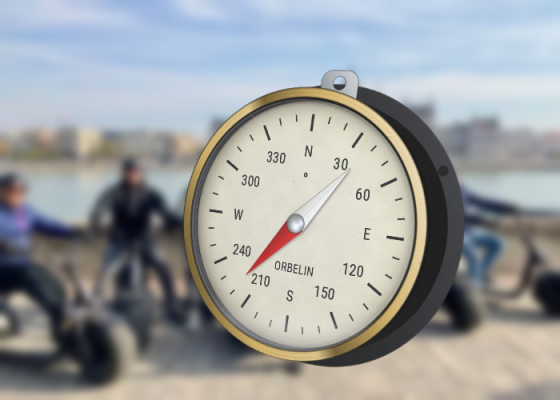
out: 220 °
